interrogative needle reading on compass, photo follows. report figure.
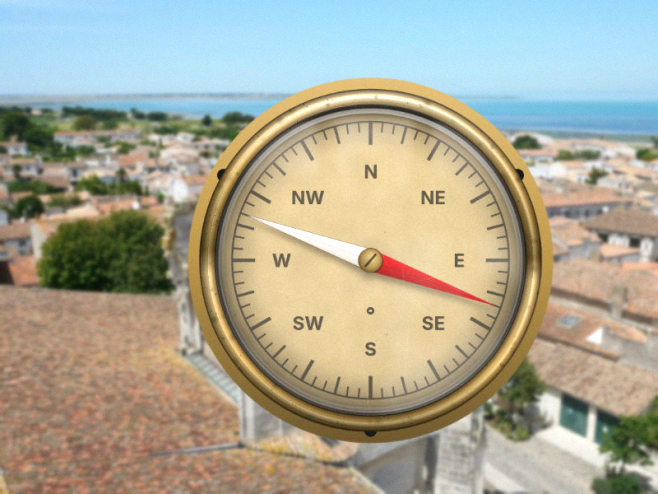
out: 110 °
